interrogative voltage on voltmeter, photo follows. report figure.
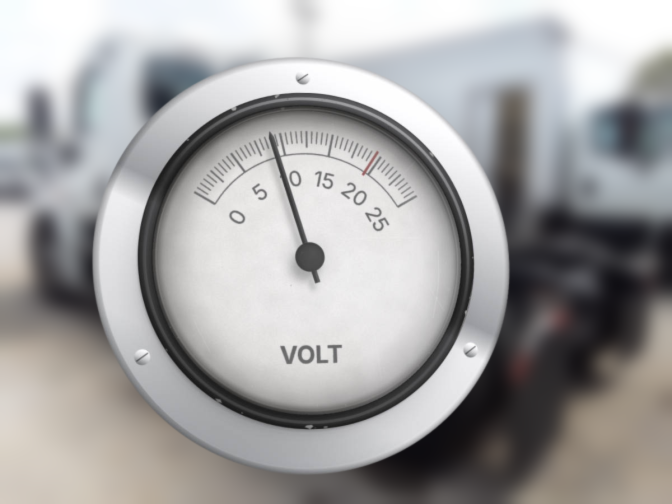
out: 9 V
